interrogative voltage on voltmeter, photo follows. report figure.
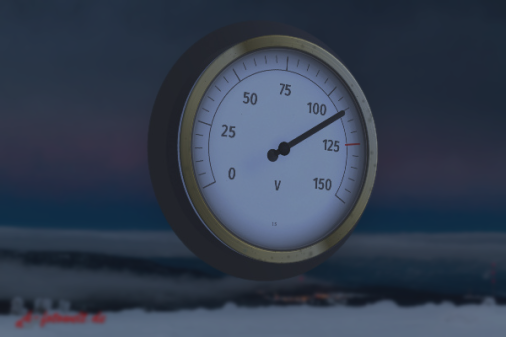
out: 110 V
